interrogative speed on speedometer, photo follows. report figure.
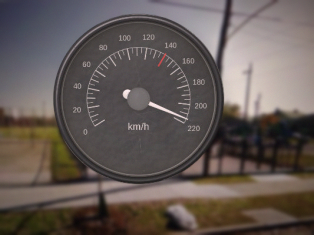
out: 215 km/h
